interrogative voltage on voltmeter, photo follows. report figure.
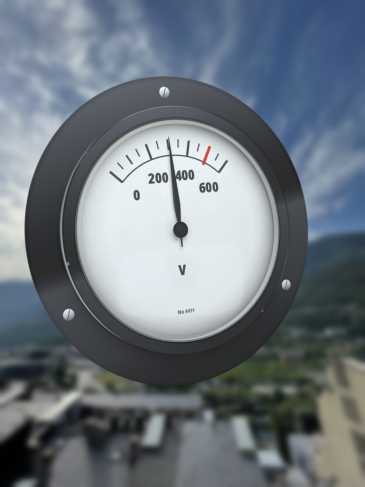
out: 300 V
